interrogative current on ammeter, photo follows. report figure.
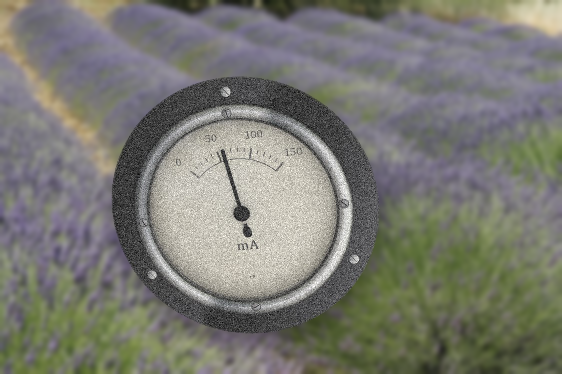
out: 60 mA
